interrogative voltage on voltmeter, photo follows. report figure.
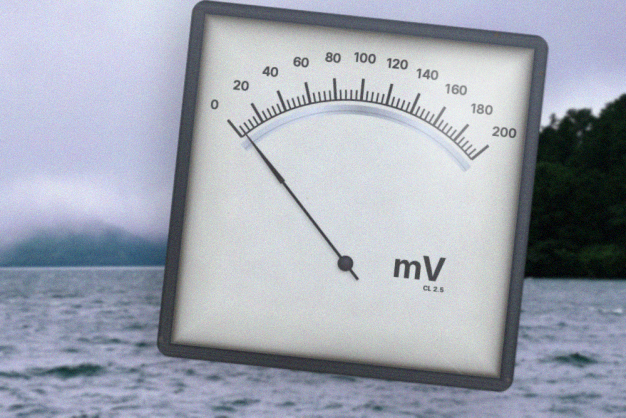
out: 4 mV
